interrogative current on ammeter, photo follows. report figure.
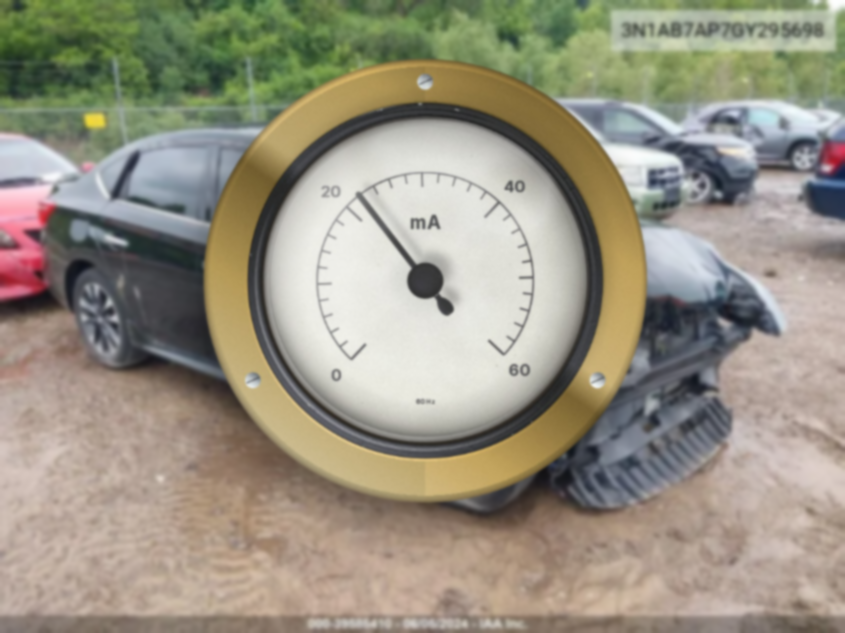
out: 22 mA
